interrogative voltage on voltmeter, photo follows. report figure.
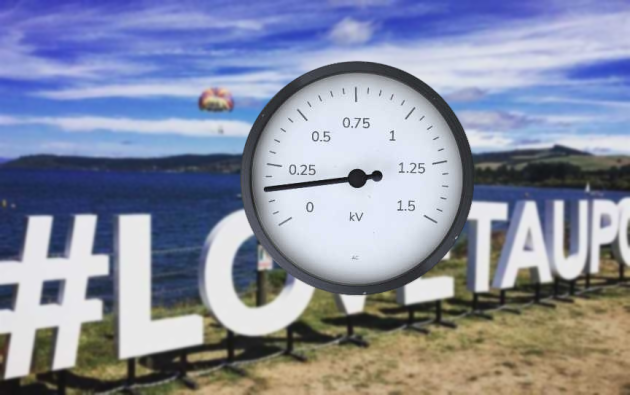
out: 0.15 kV
